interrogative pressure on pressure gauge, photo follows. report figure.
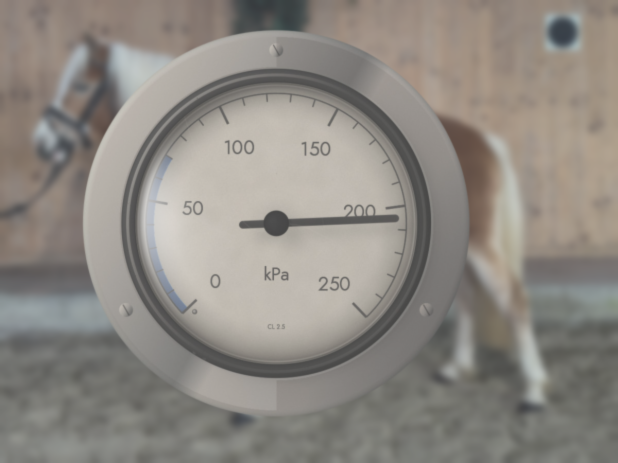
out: 205 kPa
